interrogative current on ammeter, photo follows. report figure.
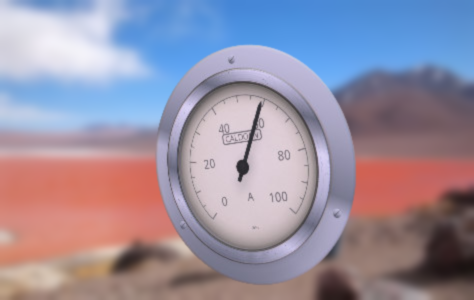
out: 60 A
